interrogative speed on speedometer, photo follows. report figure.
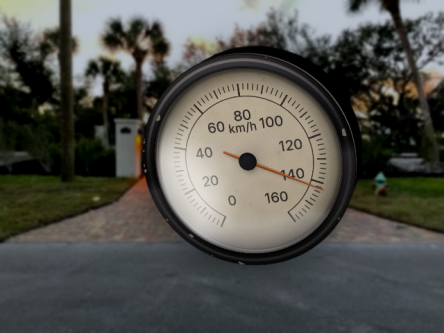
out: 142 km/h
